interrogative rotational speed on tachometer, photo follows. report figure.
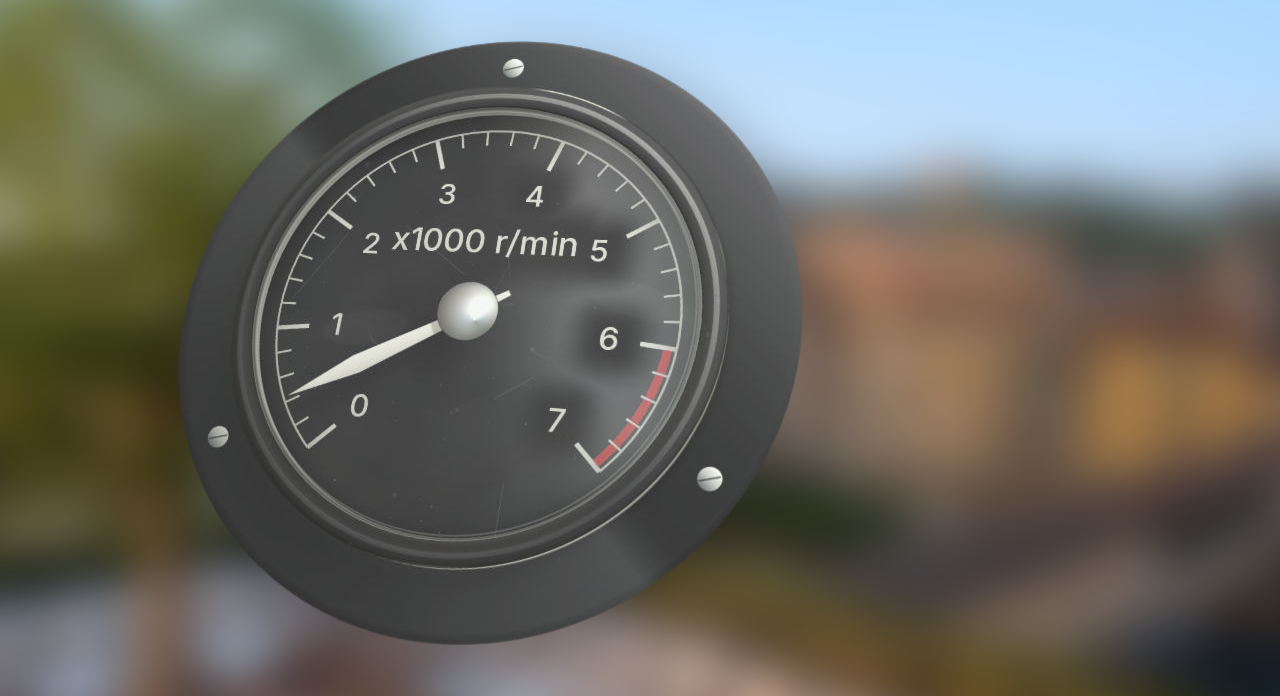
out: 400 rpm
